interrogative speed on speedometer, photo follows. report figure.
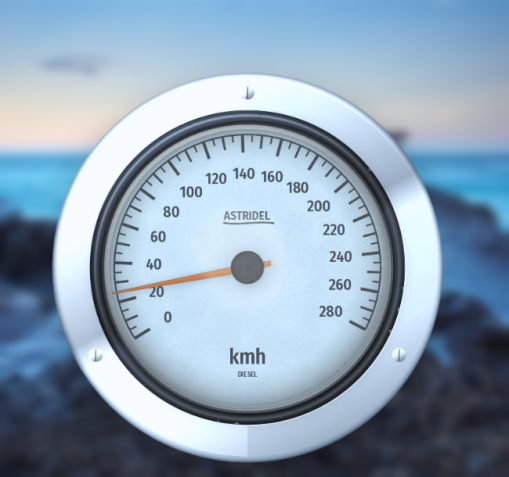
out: 25 km/h
